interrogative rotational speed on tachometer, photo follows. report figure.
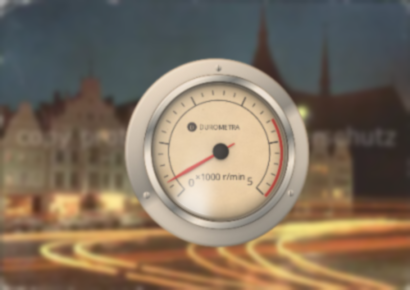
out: 300 rpm
